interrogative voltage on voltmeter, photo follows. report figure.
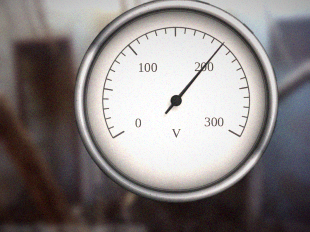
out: 200 V
